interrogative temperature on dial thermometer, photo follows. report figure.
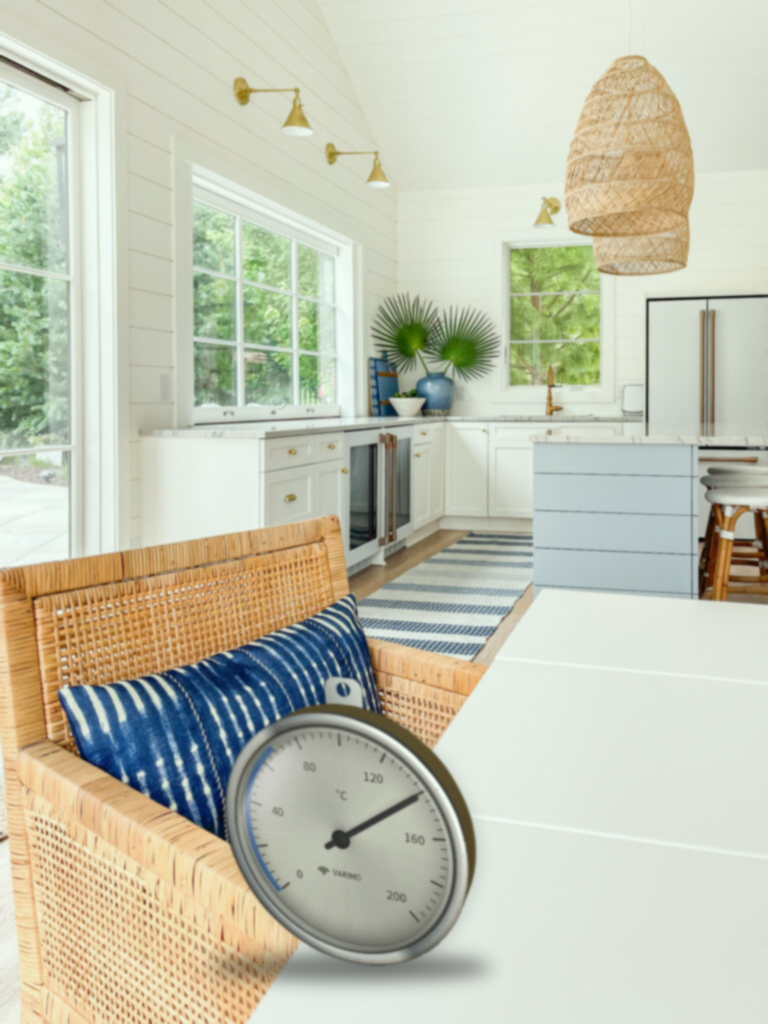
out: 140 °C
